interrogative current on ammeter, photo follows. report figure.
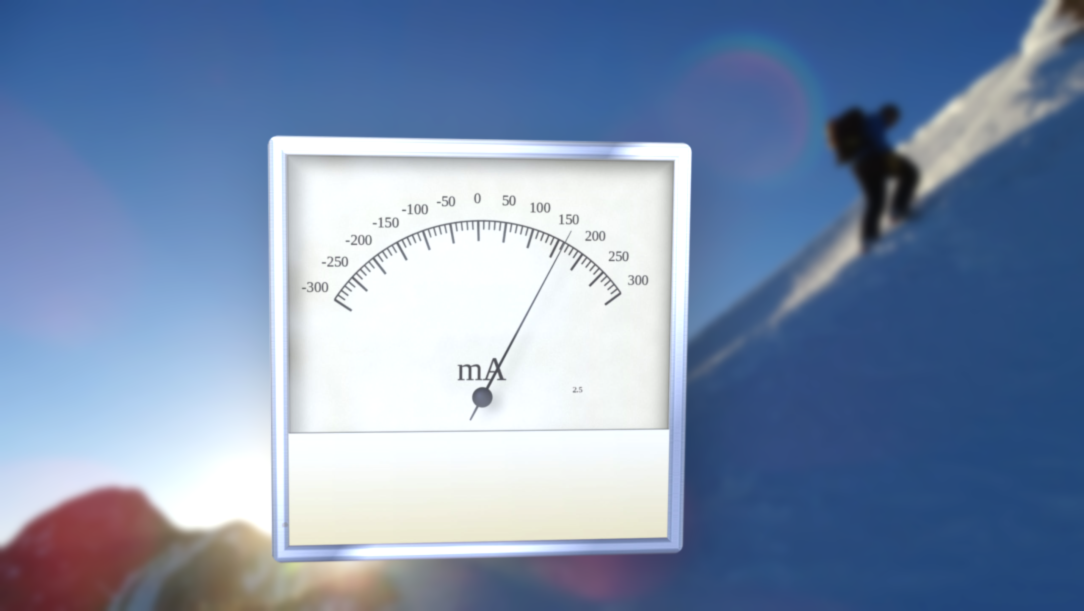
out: 160 mA
